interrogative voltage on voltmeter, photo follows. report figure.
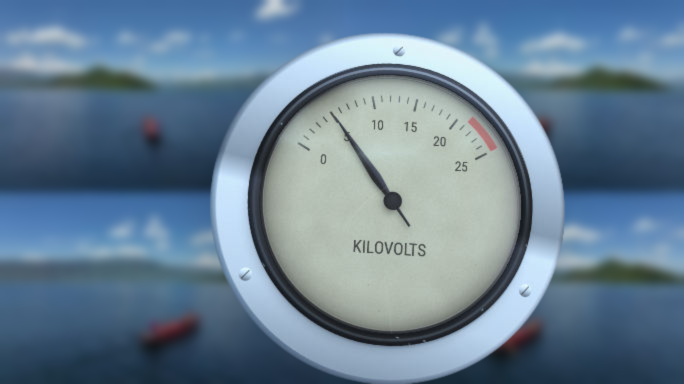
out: 5 kV
